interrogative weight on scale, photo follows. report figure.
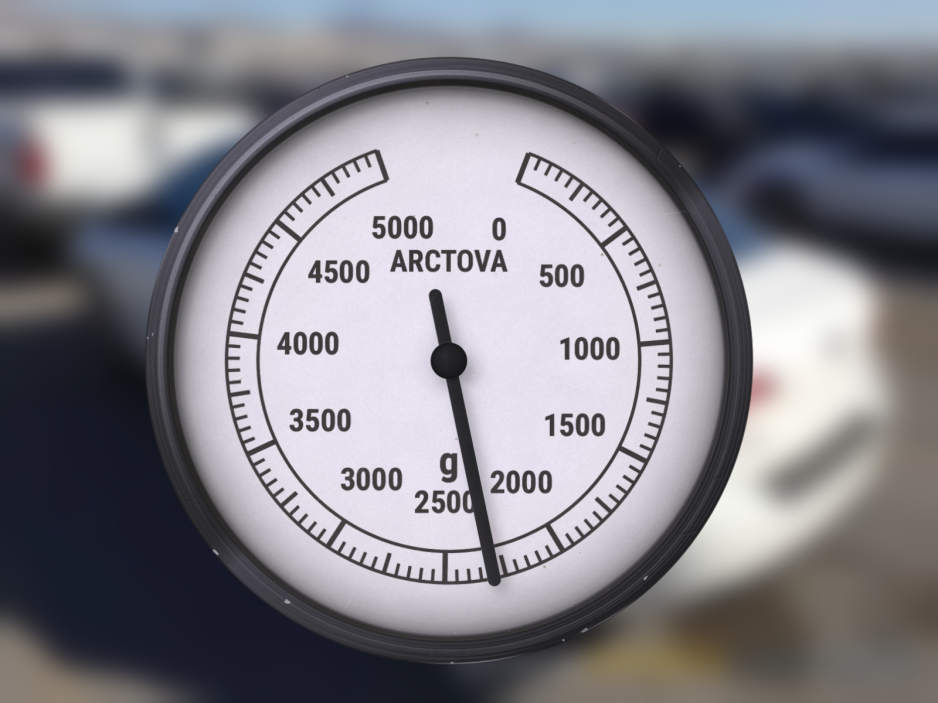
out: 2300 g
